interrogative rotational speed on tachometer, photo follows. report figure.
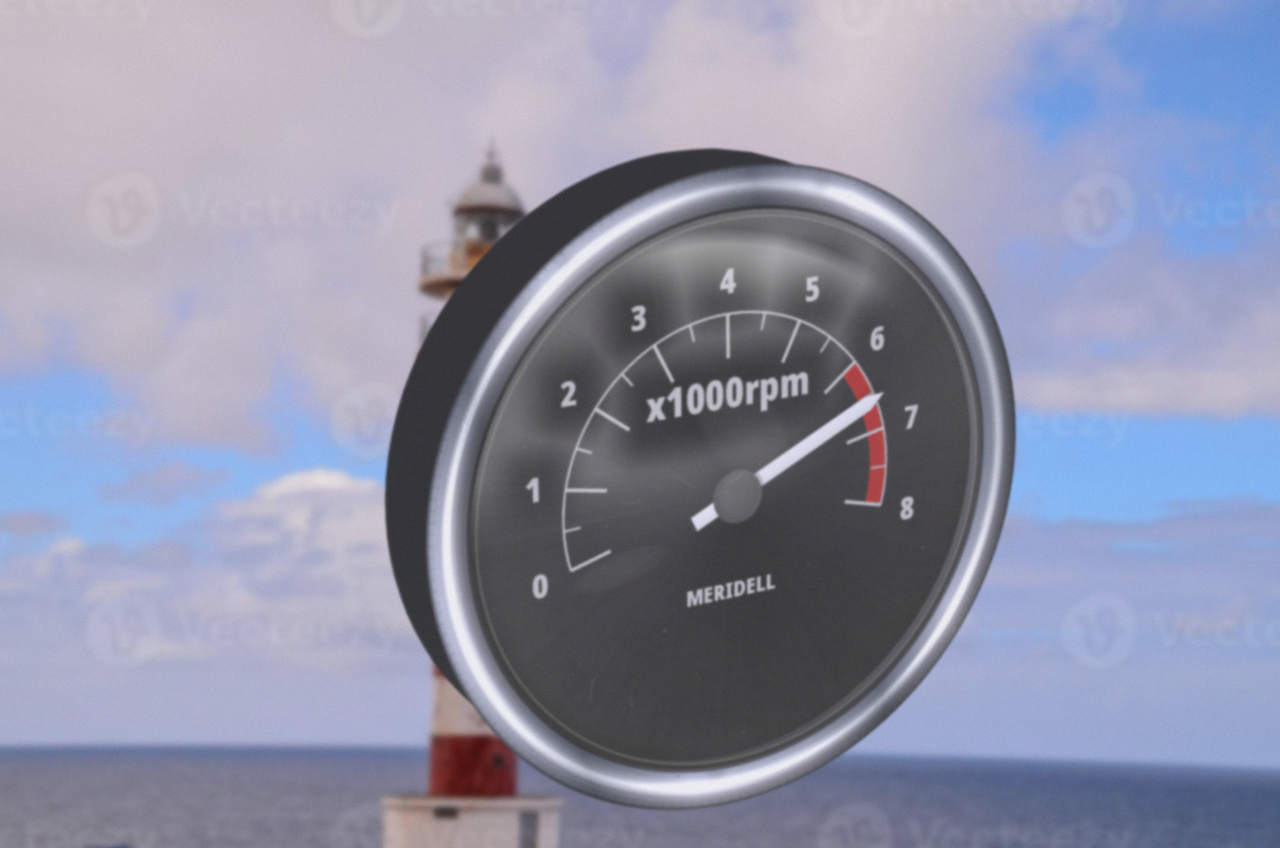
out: 6500 rpm
